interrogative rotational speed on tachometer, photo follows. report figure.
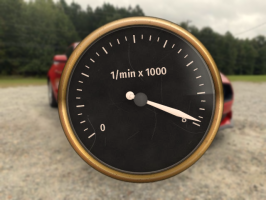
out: 7875 rpm
